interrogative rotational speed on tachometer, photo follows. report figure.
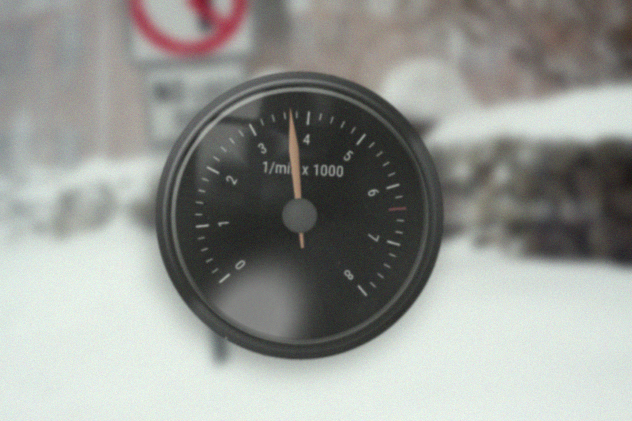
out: 3700 rpm
